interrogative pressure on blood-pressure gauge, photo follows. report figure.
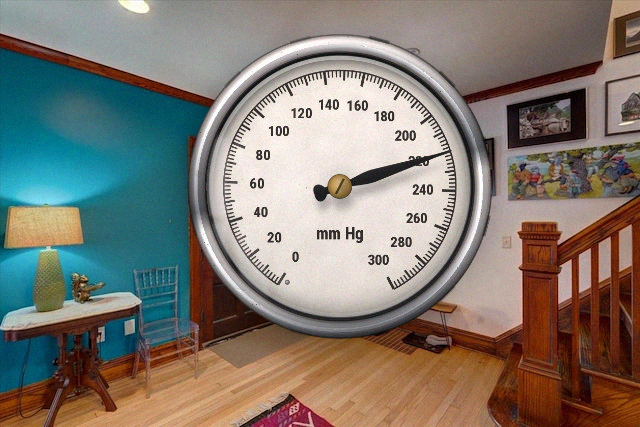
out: 220 mmHg
